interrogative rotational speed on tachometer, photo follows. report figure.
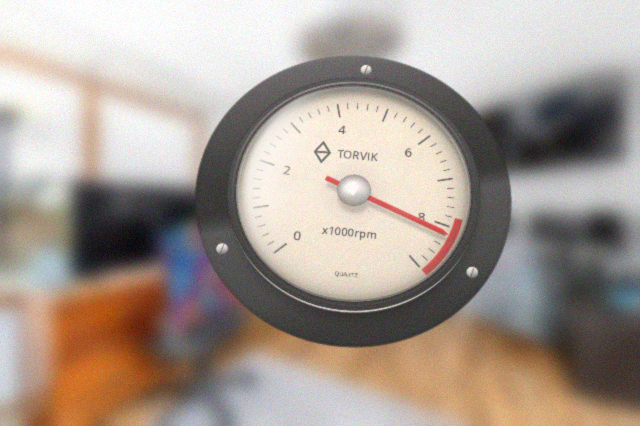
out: 8200 rpm
